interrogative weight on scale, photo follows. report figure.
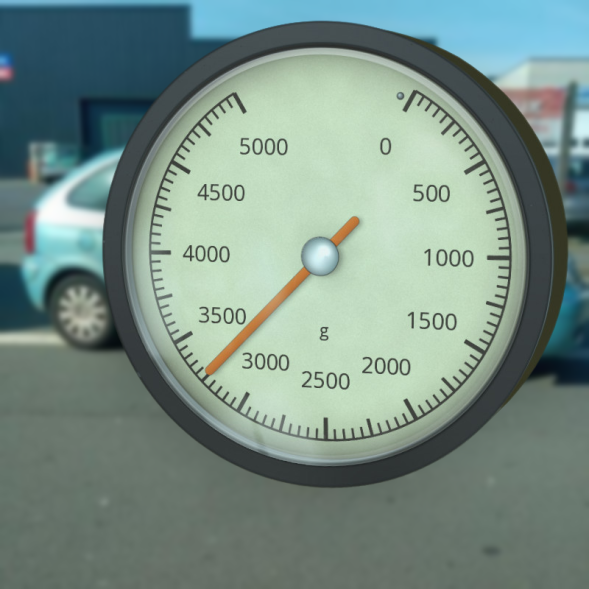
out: 3250 g
